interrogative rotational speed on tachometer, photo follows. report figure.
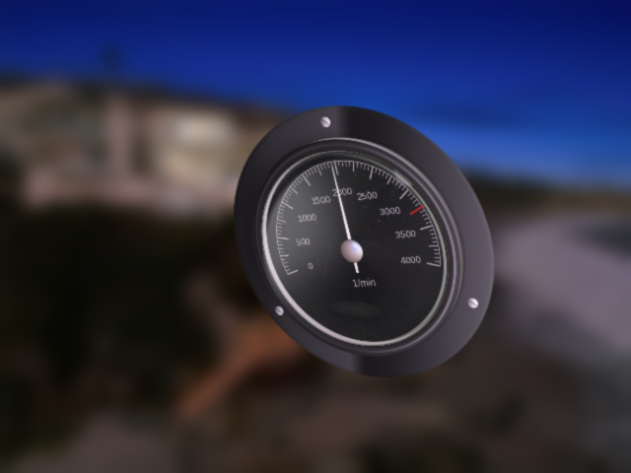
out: 2000 rpm
